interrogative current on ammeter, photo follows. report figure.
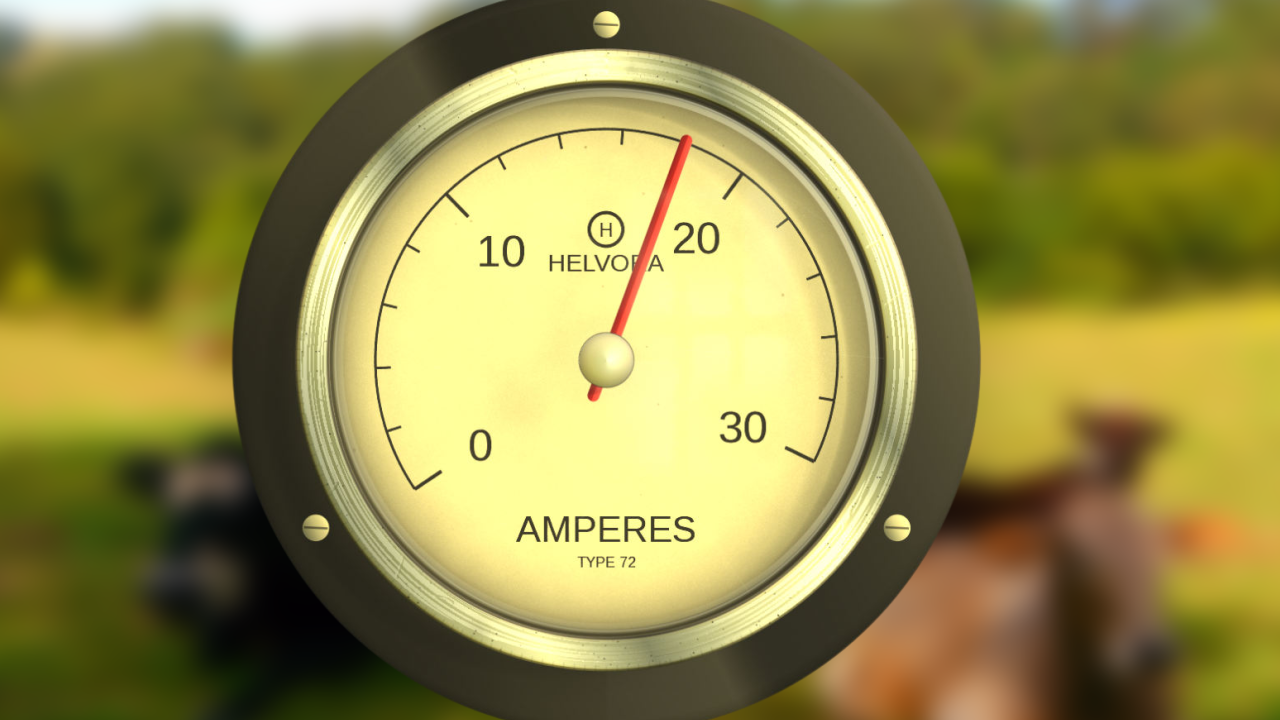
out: 18 A
